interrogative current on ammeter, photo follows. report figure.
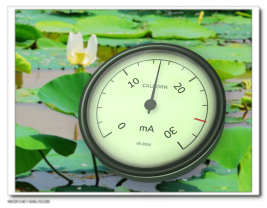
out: 15 mA
